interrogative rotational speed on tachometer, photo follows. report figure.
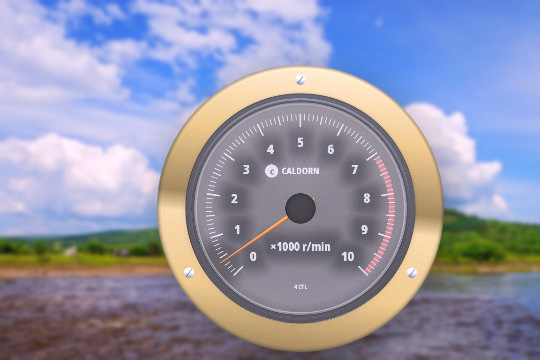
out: 400 rpm
